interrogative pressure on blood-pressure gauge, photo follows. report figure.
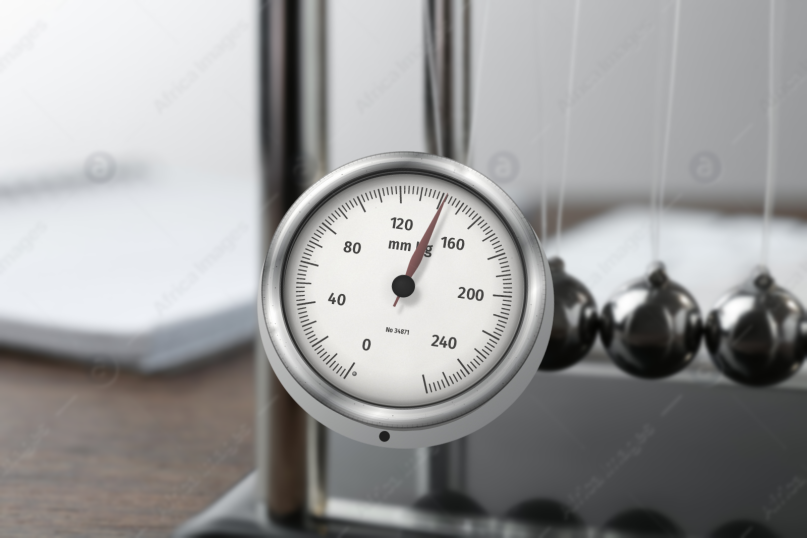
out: 142 mmHg
